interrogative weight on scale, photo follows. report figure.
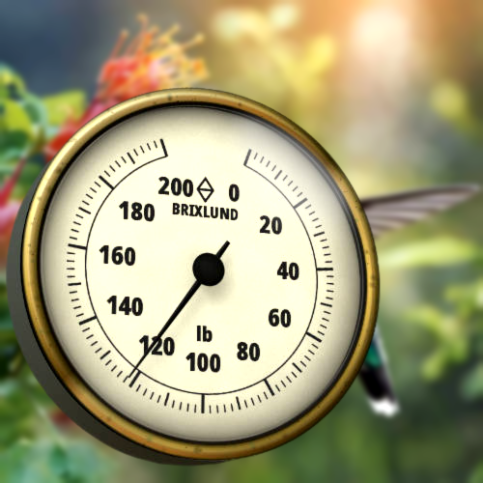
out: 122 lb
